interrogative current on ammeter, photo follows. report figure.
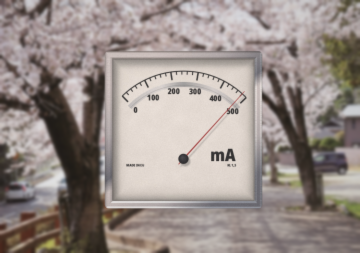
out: 480 mA
